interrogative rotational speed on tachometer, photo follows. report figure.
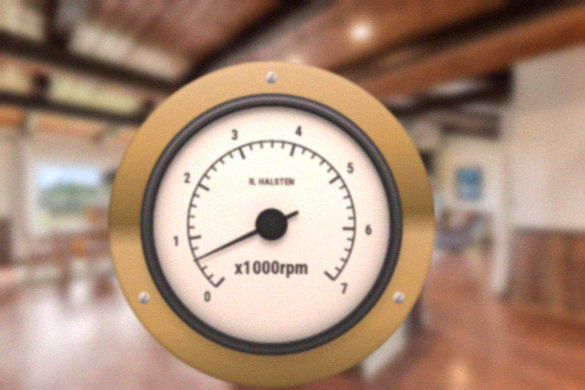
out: 600 rpm
